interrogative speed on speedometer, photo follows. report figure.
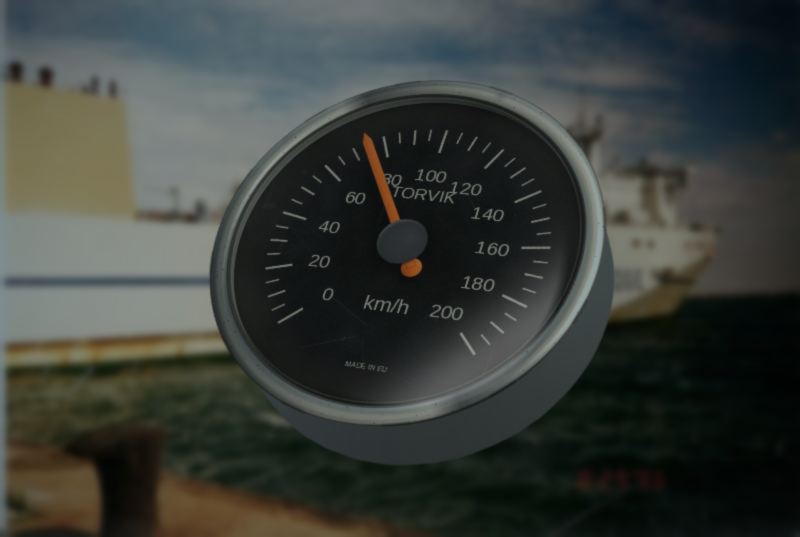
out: 75 km/h
